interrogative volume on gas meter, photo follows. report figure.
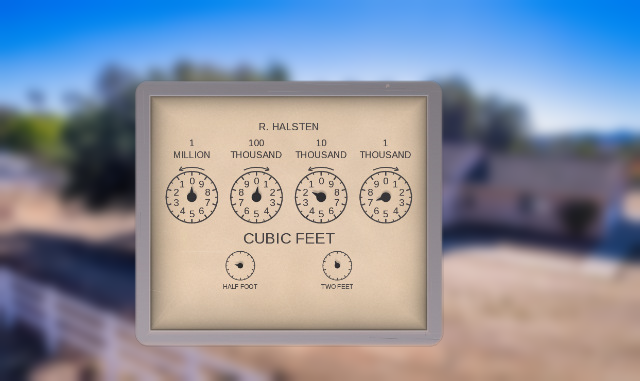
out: 1700 ft³
